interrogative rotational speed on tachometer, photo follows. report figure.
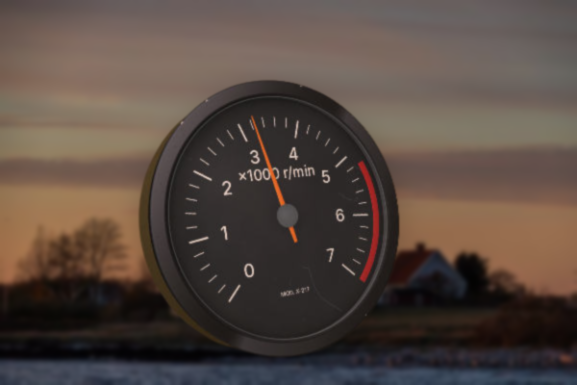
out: 3200 rpm
